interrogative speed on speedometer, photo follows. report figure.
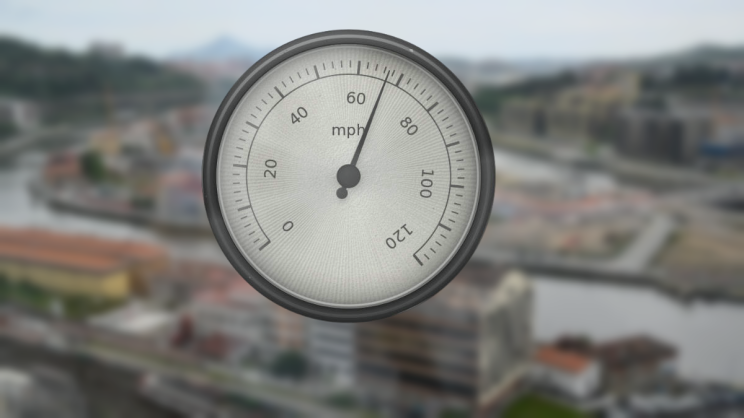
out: 67 mph
